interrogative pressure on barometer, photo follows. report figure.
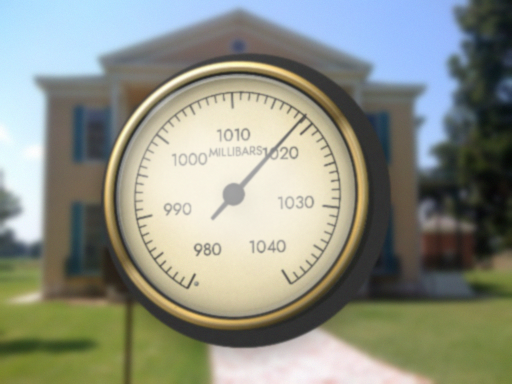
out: 1019 mbar
